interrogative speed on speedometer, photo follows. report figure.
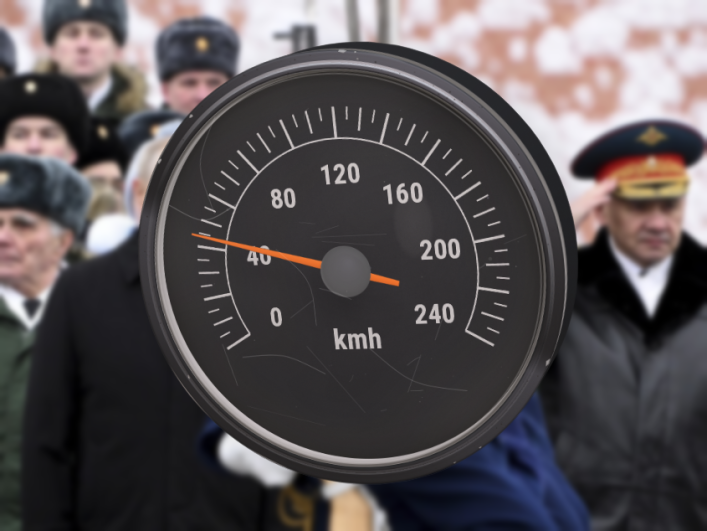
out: 45 km/h
